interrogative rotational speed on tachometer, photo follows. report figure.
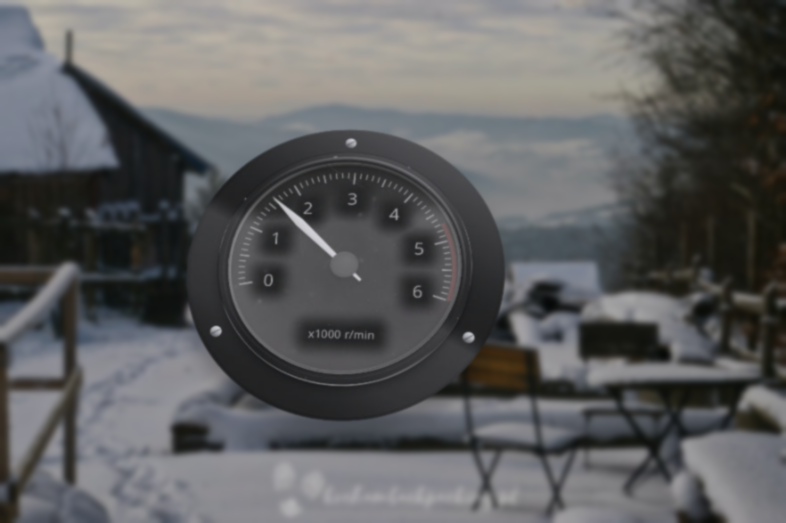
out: 1600 rpm
